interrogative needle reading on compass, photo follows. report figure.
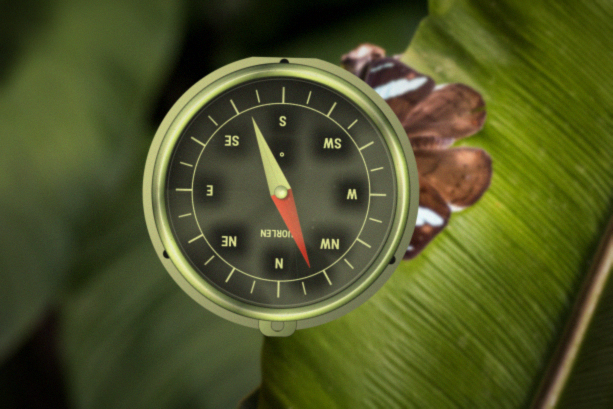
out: 337.5 °
